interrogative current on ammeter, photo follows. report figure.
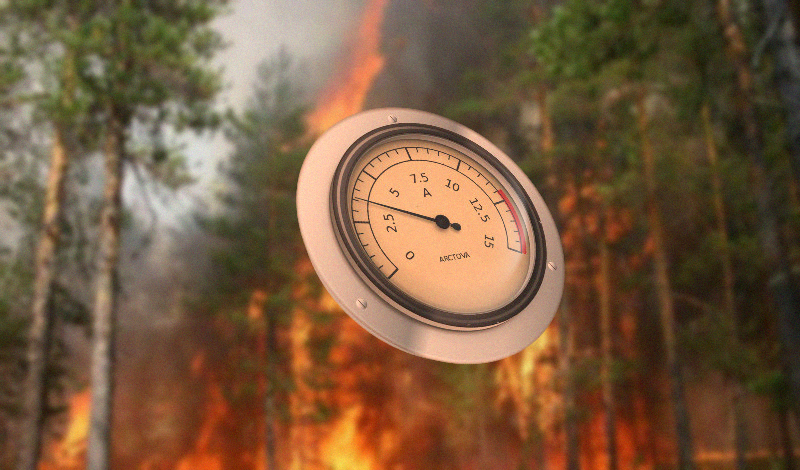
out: 3.5 A
